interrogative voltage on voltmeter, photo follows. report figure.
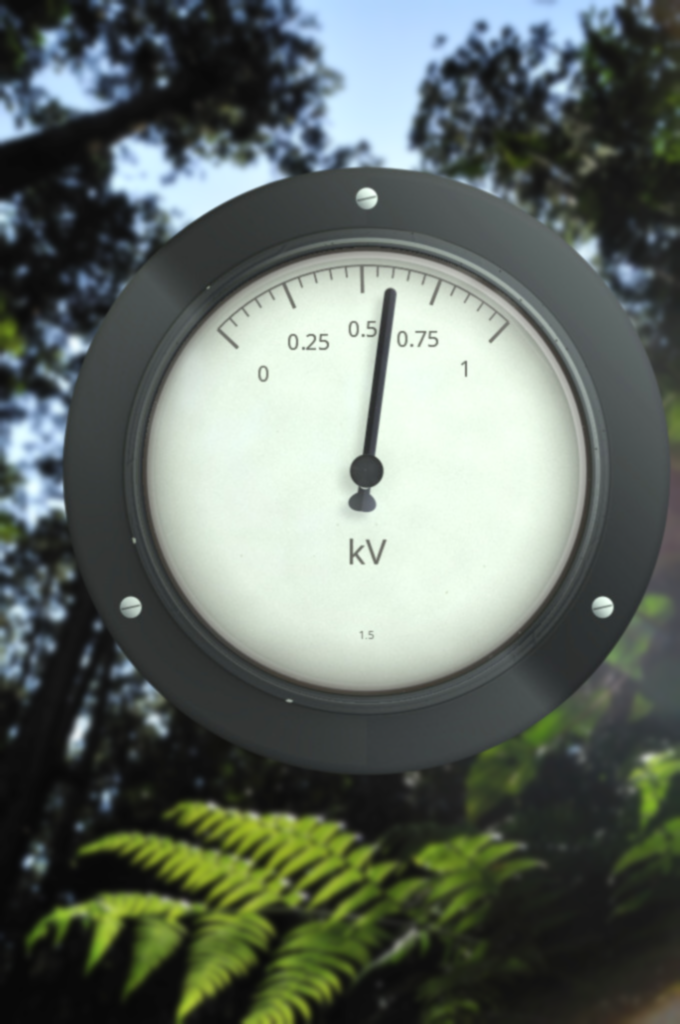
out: 0.6 kV
